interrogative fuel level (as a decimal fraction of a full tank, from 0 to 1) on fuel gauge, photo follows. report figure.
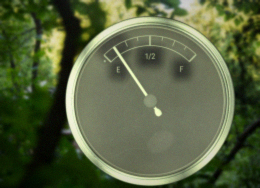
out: 0.125
